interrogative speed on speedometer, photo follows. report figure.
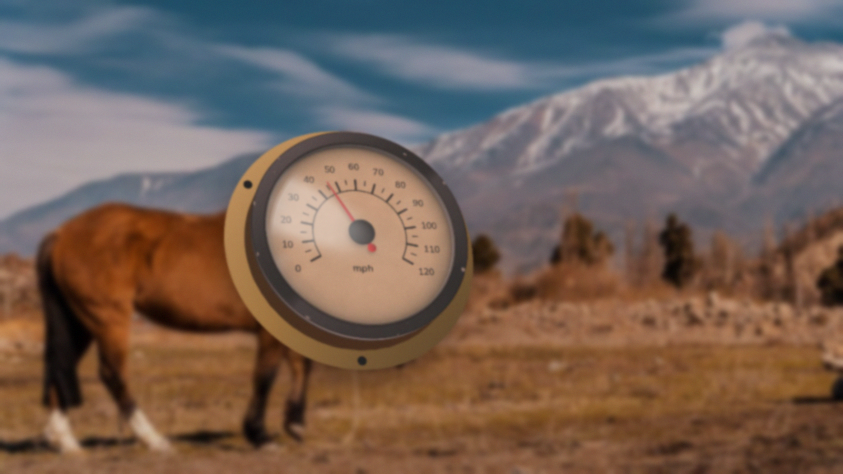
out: 45 mph
